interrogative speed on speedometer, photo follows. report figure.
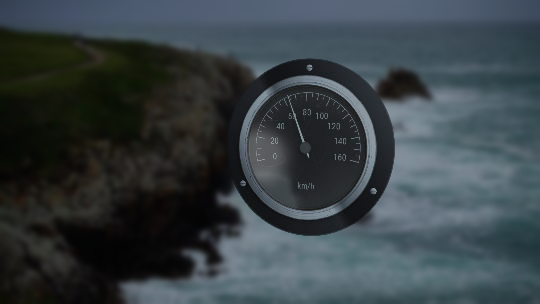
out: 65 km/h
